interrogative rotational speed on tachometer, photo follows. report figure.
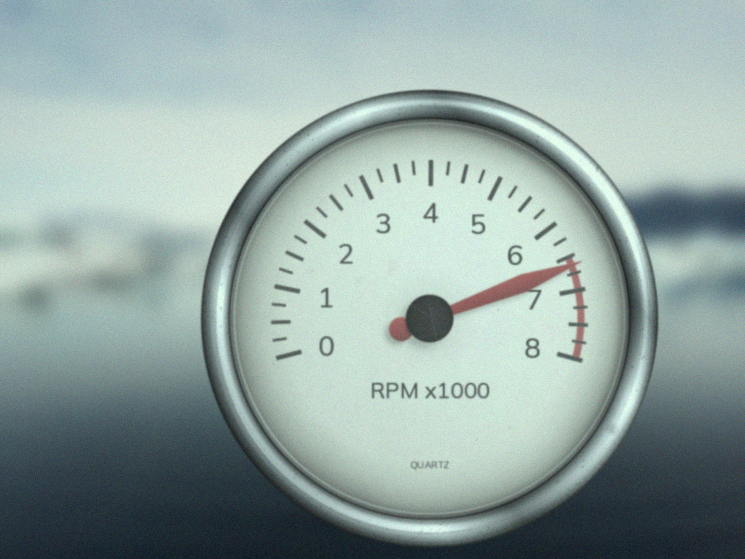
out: 6625 rpm
